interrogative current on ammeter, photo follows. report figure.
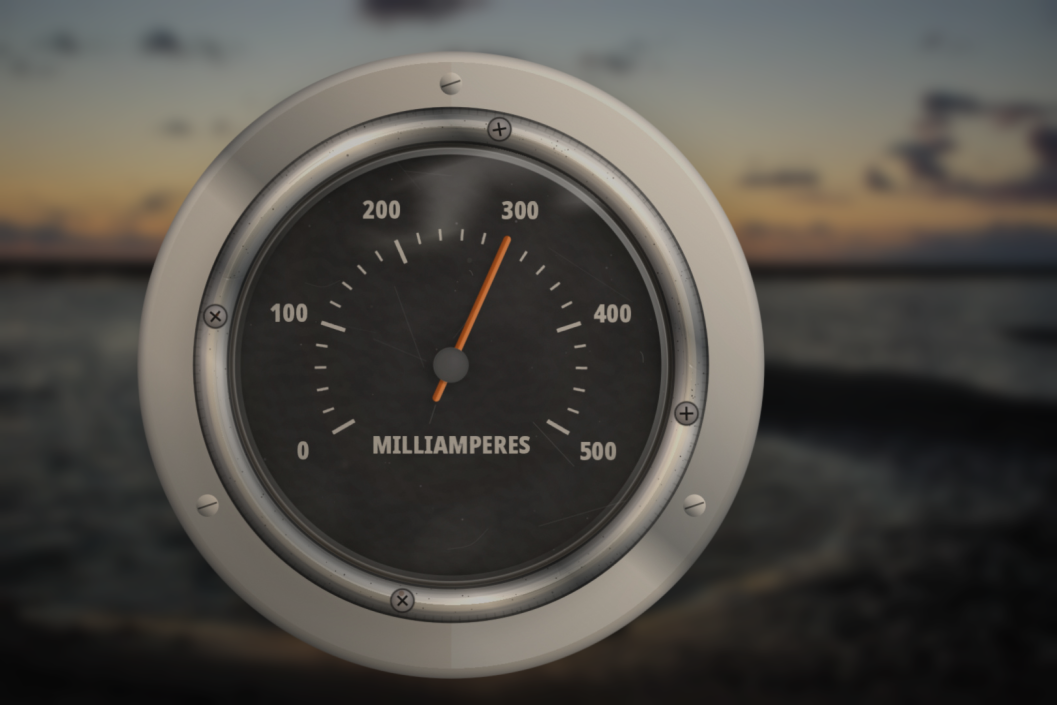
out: 300 mA
